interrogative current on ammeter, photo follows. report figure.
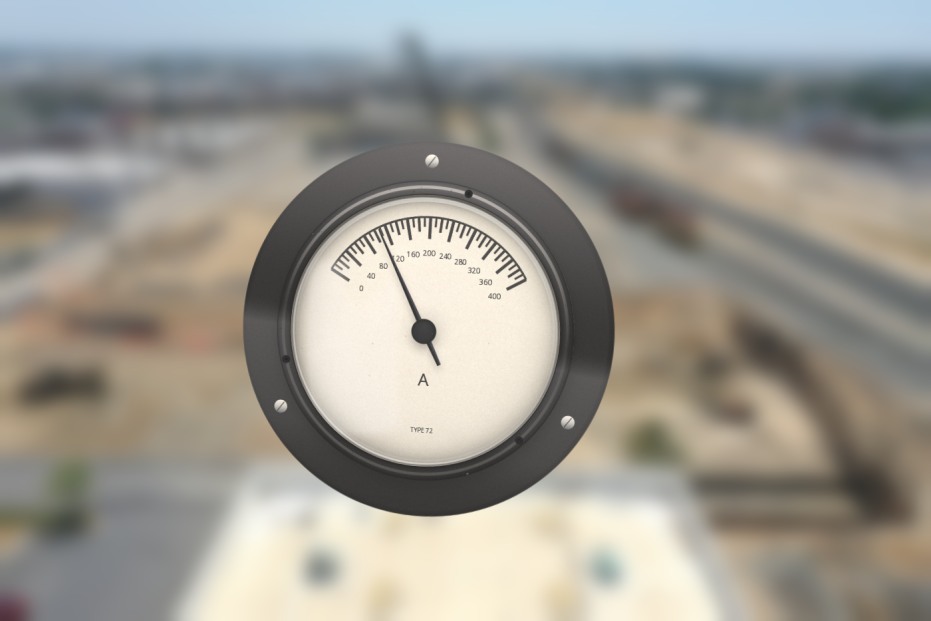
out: 110 A
